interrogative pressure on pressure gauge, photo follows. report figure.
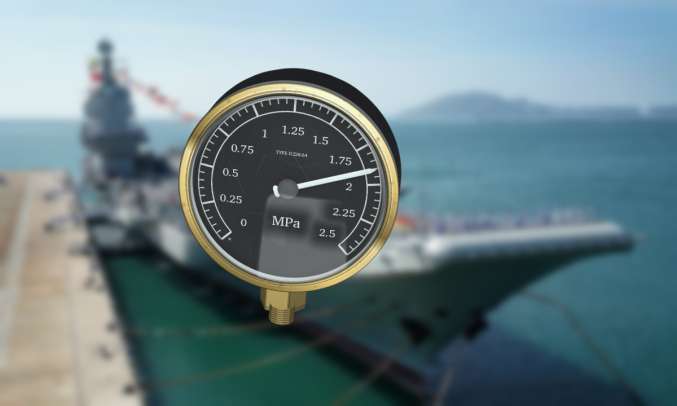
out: 1.9 MPa
